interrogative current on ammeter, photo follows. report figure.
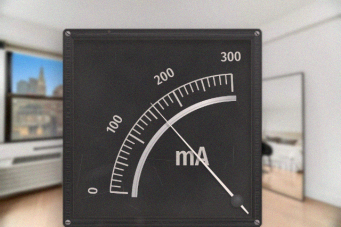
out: 160 mA
